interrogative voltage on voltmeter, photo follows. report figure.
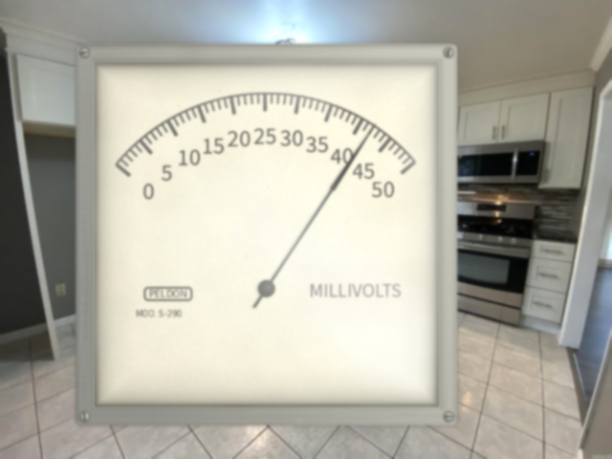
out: 42 mV
